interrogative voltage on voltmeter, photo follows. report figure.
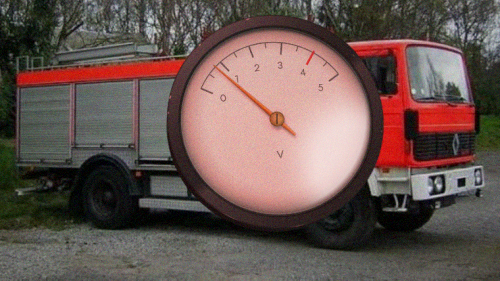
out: 0.75 V
